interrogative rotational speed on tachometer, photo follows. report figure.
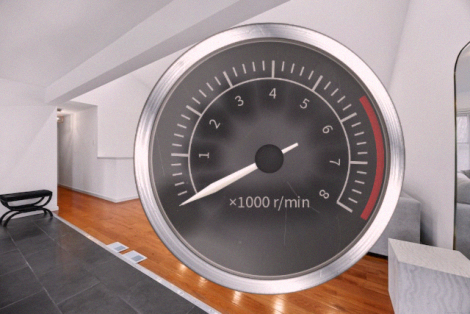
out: 0 rpm
